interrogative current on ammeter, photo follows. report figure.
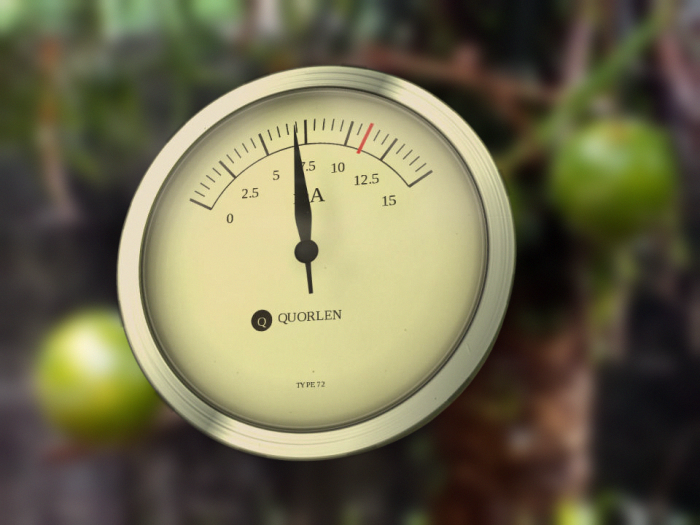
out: 7 mA
